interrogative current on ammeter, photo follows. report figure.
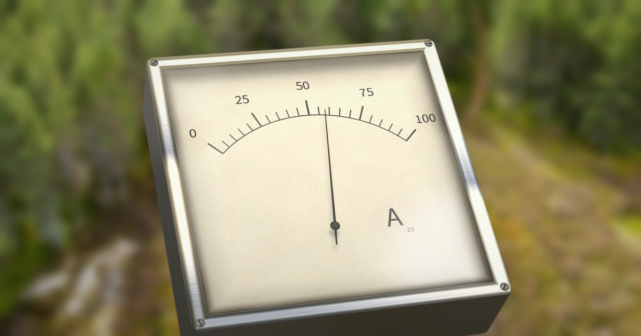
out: 57.5 A
